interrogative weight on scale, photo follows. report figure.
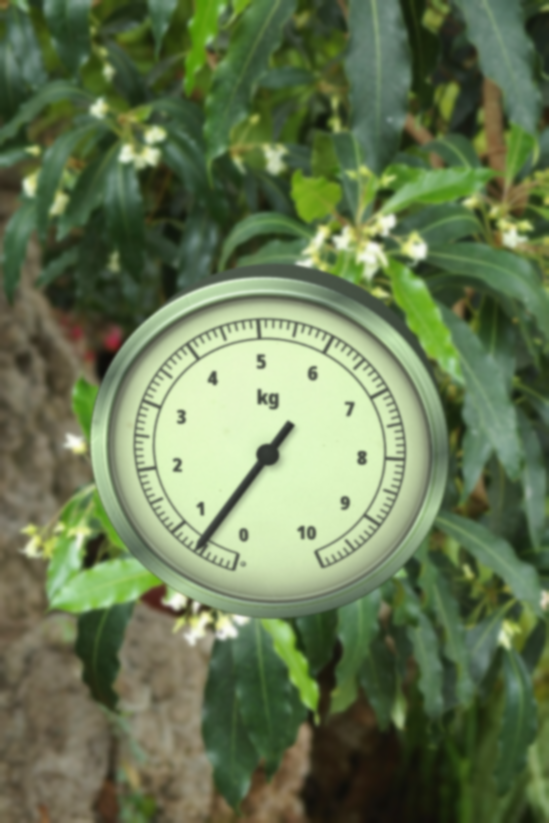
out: 0.6 kg
